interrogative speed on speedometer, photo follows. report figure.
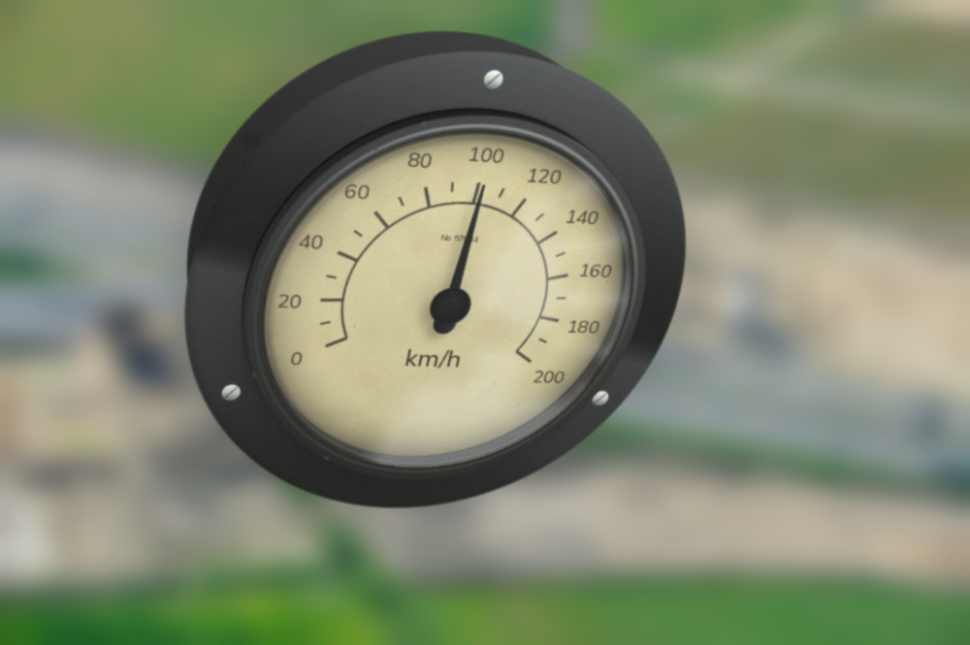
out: 100 km/h
